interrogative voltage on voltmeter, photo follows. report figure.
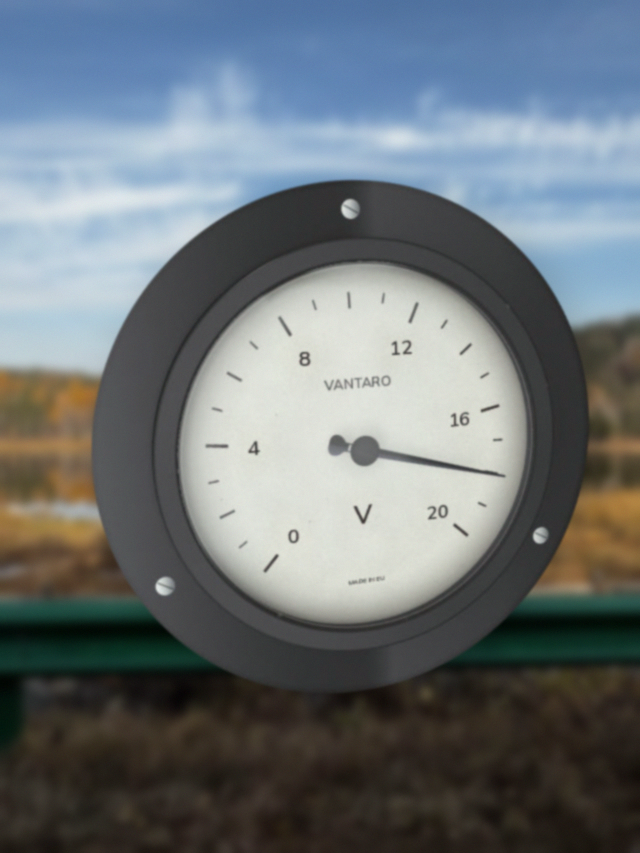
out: 18 V
